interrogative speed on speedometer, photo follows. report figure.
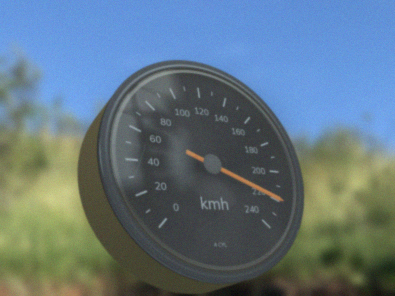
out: 220 km/h
